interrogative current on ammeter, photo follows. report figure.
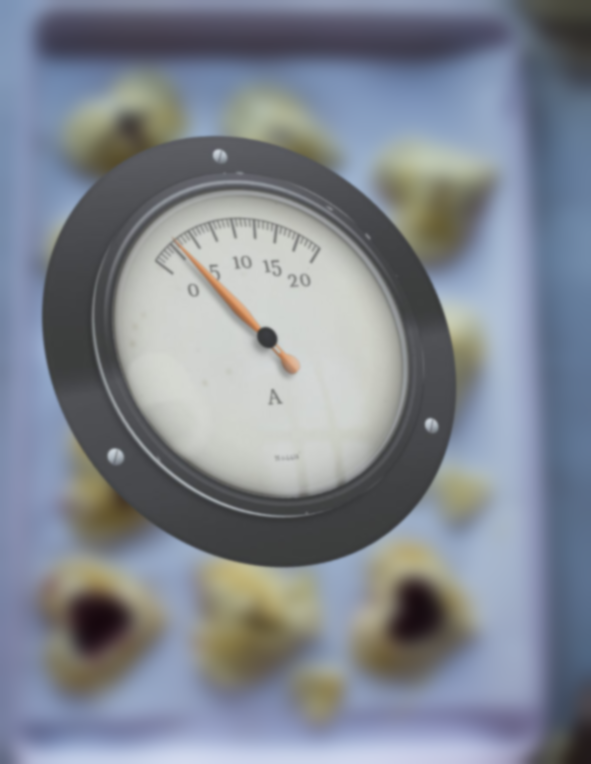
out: 2.5 A
